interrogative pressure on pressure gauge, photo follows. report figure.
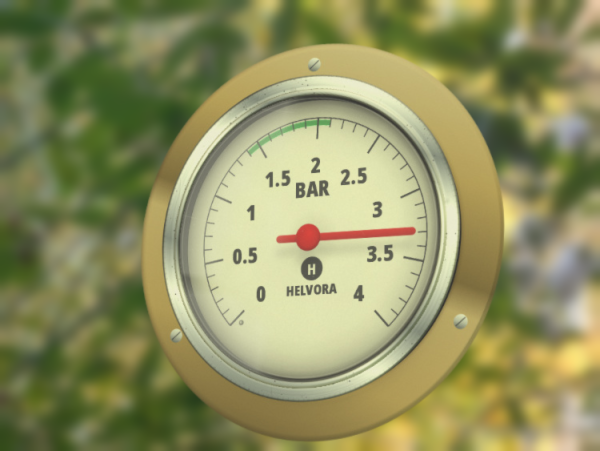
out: 3.3 bar
